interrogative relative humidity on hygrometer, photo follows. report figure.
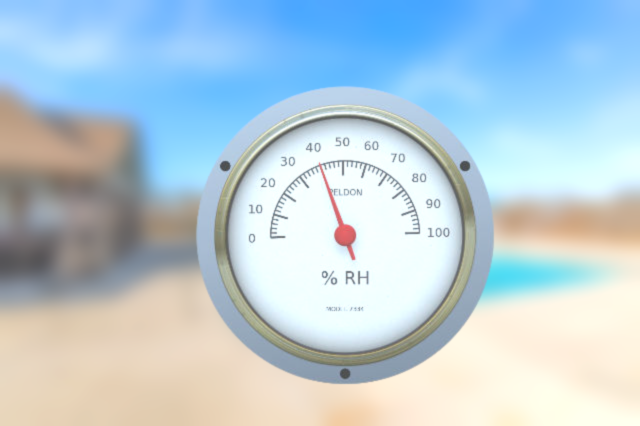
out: 40 %
